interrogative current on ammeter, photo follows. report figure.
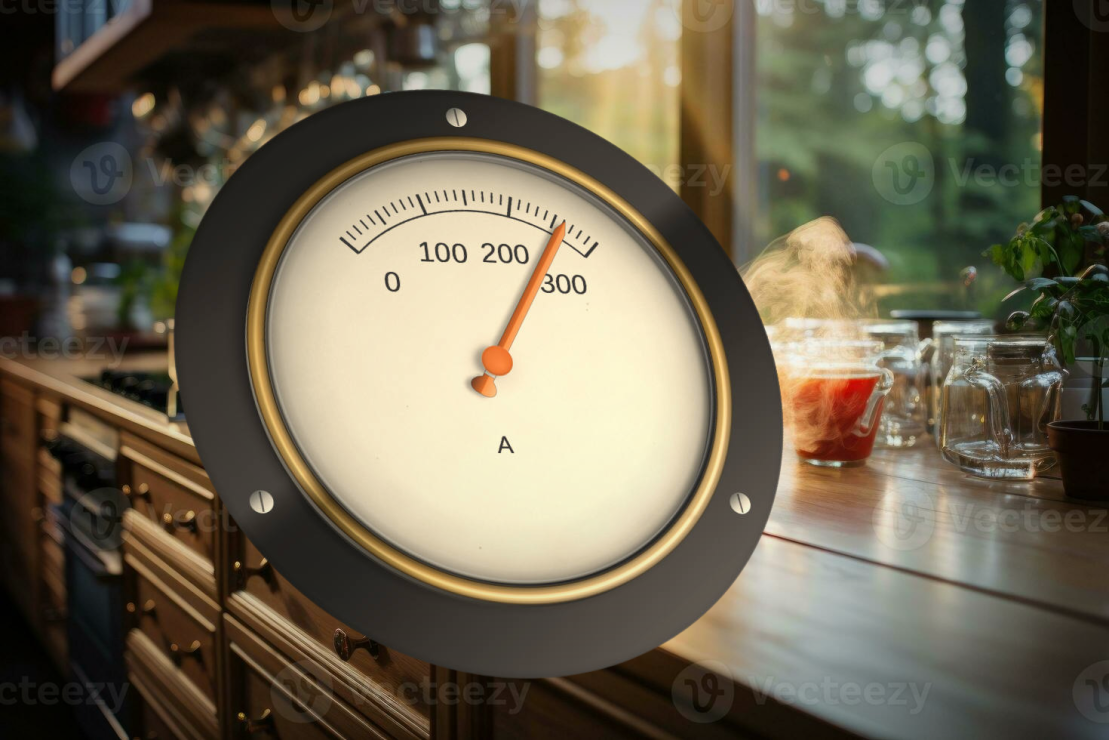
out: 260 A
